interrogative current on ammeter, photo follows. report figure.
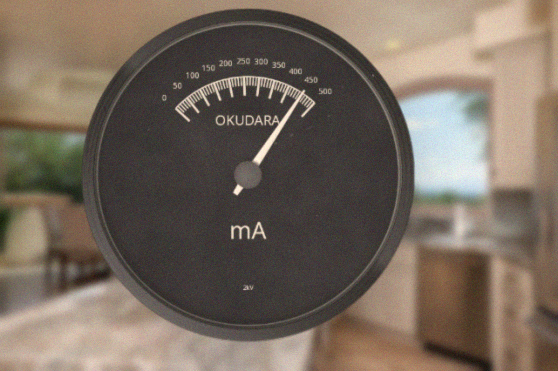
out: 450 mA
